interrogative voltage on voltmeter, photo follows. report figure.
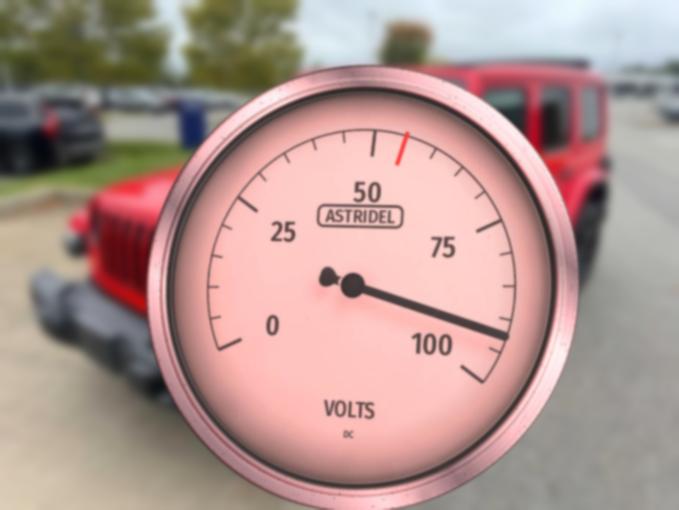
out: 92.5 V
